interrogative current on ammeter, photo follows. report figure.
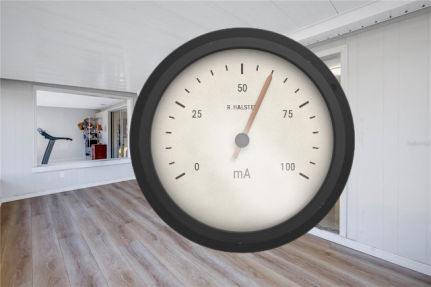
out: 60 mA
